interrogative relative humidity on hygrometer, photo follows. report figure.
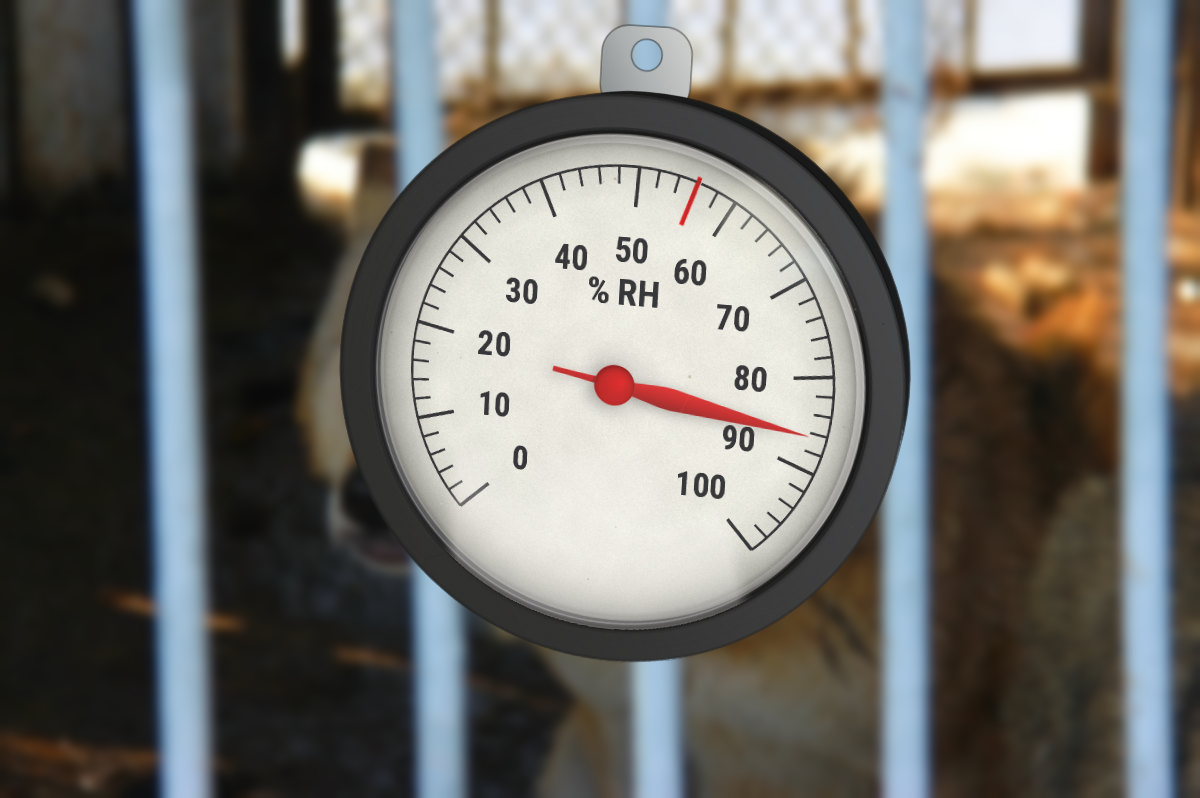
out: 86 %
